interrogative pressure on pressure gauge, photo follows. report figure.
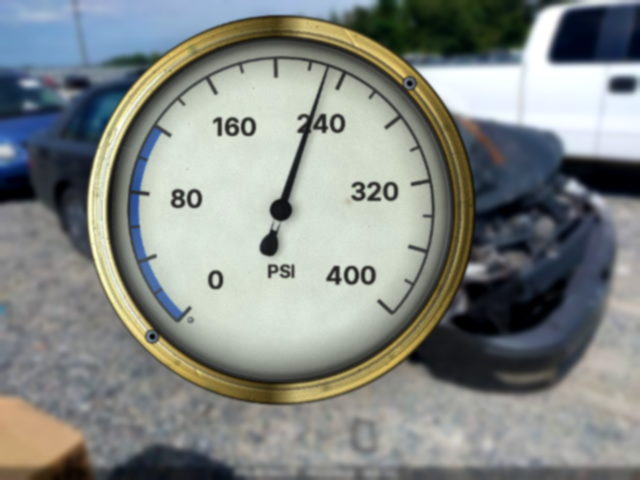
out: 230 psi
